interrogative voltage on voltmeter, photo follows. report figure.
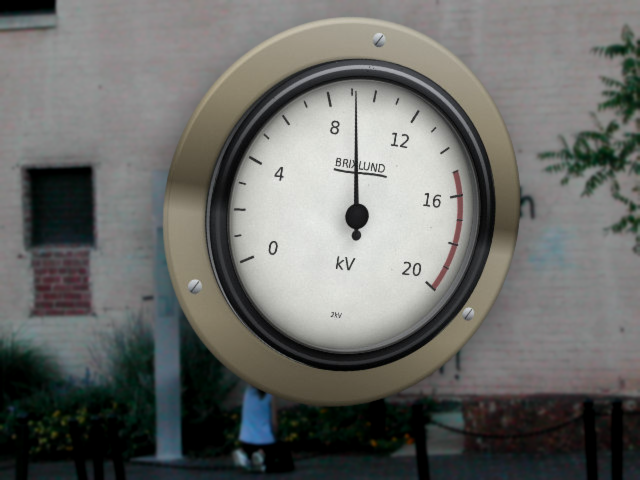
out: 9 kV
